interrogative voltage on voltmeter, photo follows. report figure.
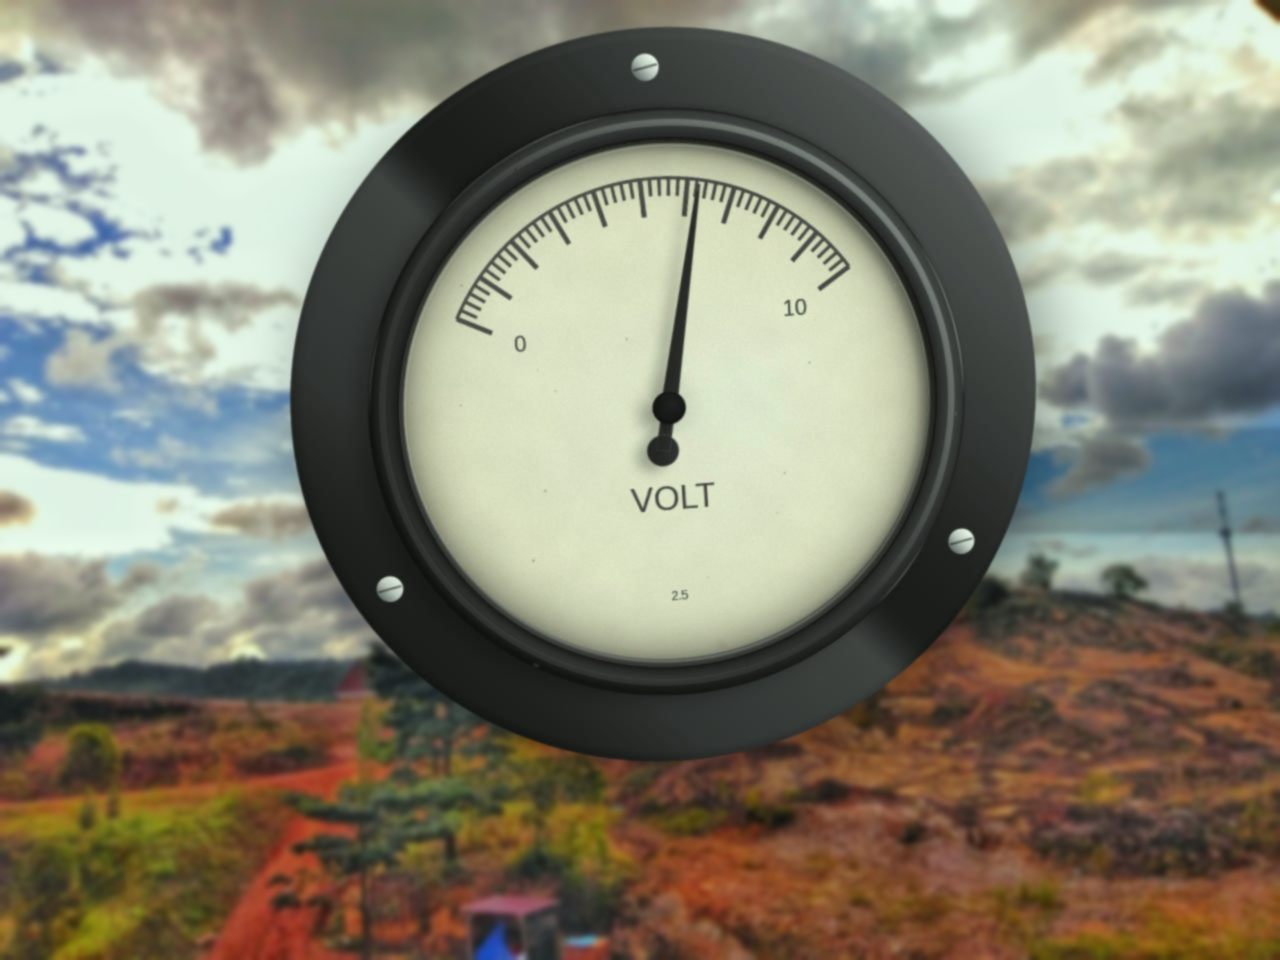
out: 6.2 V
